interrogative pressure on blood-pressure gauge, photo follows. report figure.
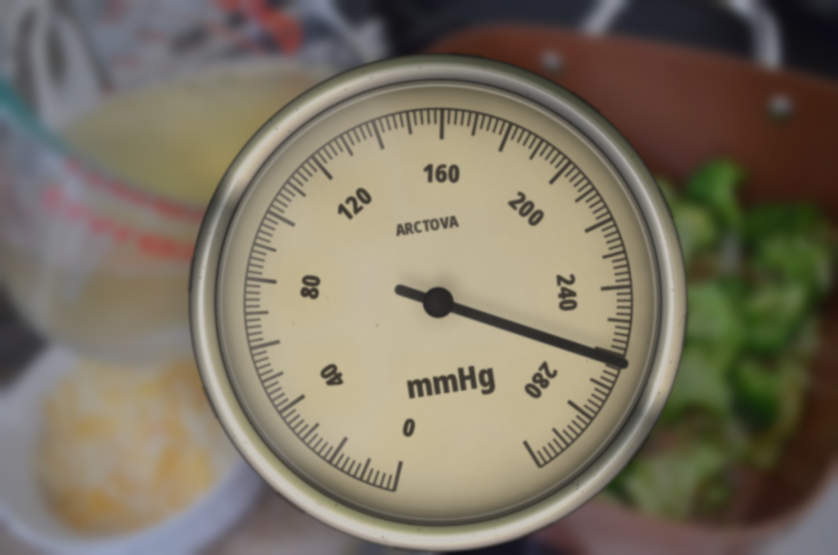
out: 262 mmHg
